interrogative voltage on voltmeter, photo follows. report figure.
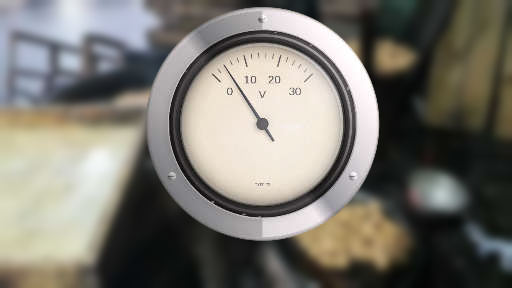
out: 4 V
